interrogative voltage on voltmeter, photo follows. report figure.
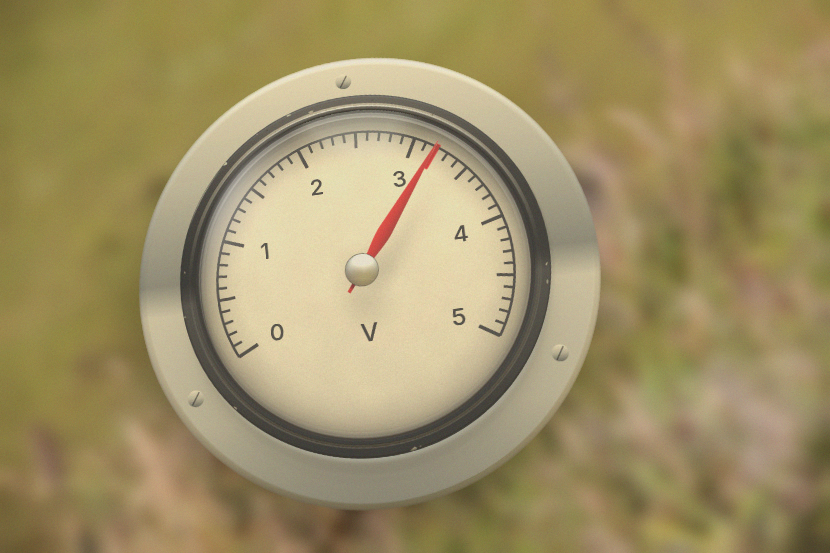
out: 3.2 V
